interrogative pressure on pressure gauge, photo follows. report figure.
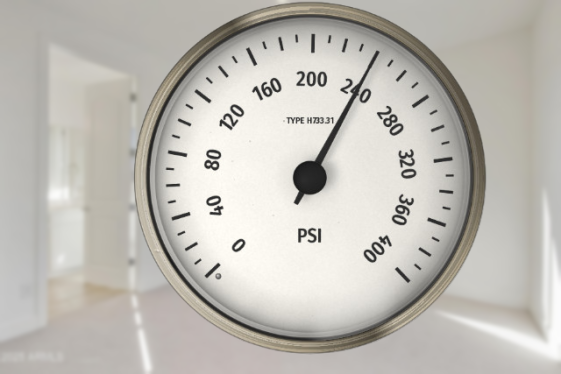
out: 240 psi
